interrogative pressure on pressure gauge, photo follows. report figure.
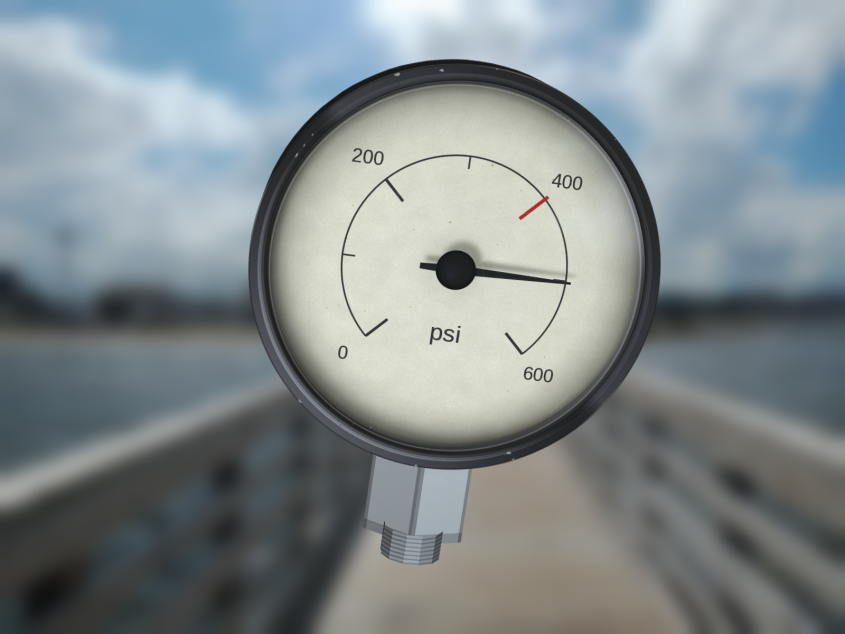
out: 500 psi
